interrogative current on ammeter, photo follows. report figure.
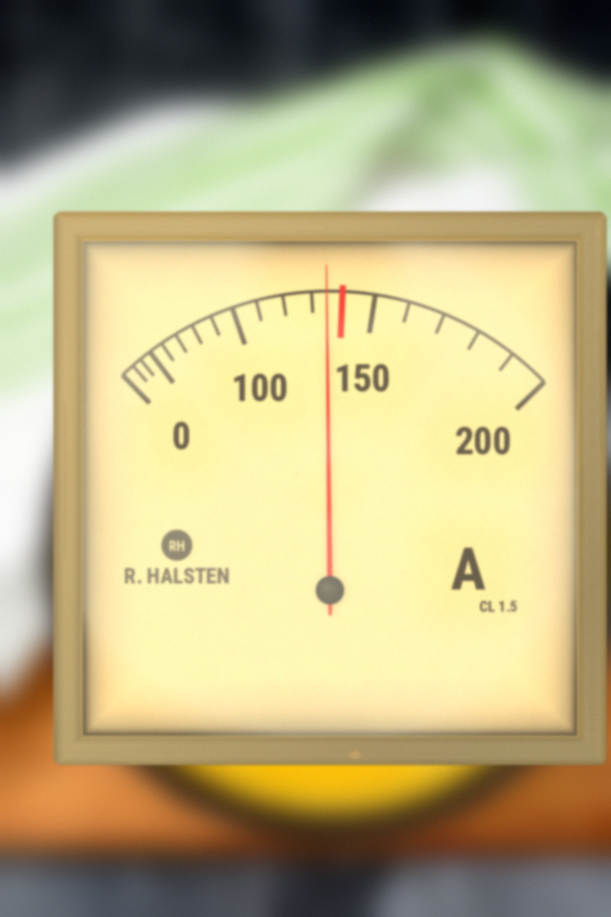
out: 135 A
